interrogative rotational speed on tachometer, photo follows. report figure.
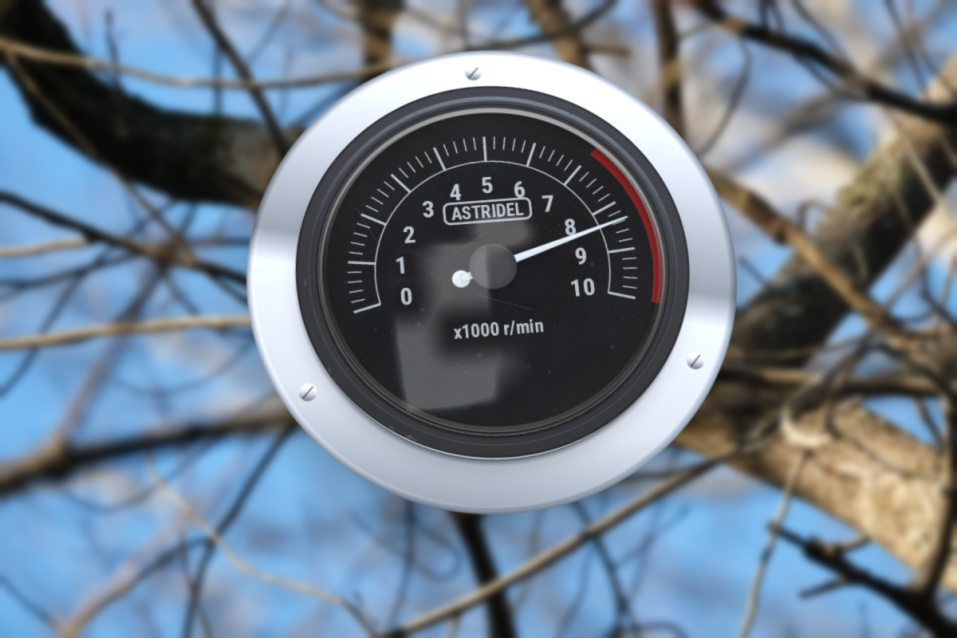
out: 8400 rpm
